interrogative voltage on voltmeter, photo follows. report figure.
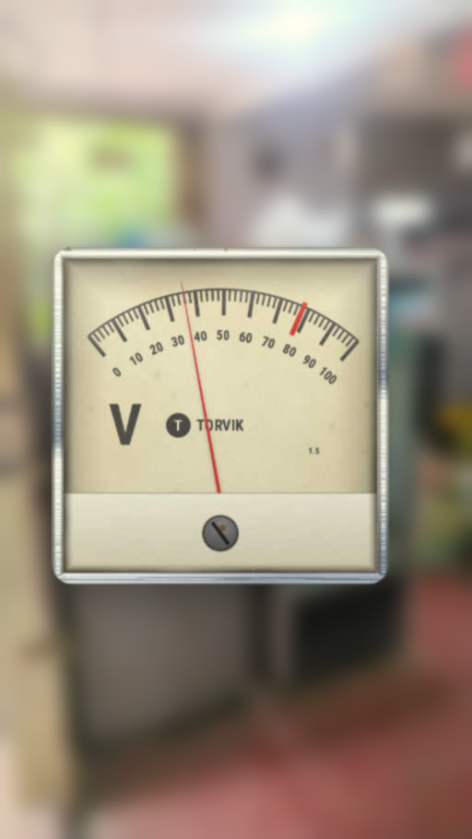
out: 36 V
